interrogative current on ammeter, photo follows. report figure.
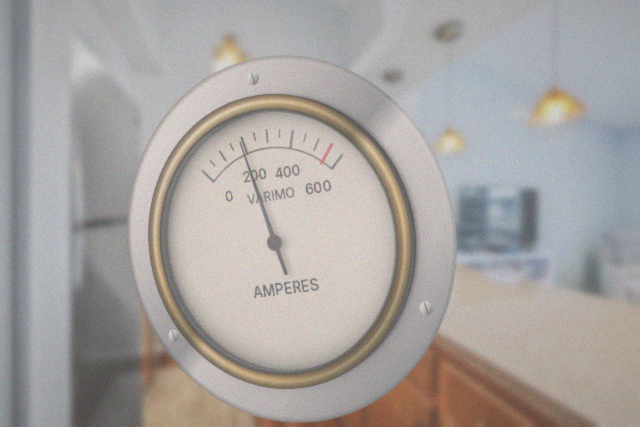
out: 200 A
